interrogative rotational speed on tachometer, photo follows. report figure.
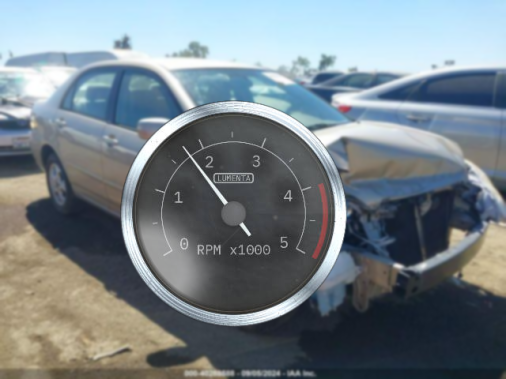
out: 1750 rpm
